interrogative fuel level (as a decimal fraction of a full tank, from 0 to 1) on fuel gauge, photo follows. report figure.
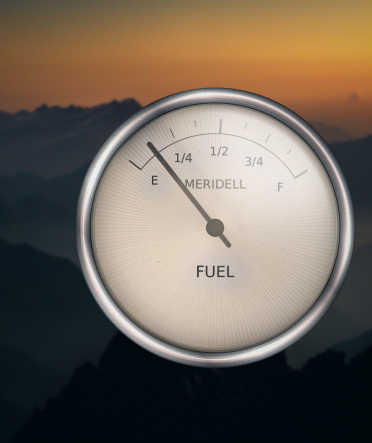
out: 0.125
